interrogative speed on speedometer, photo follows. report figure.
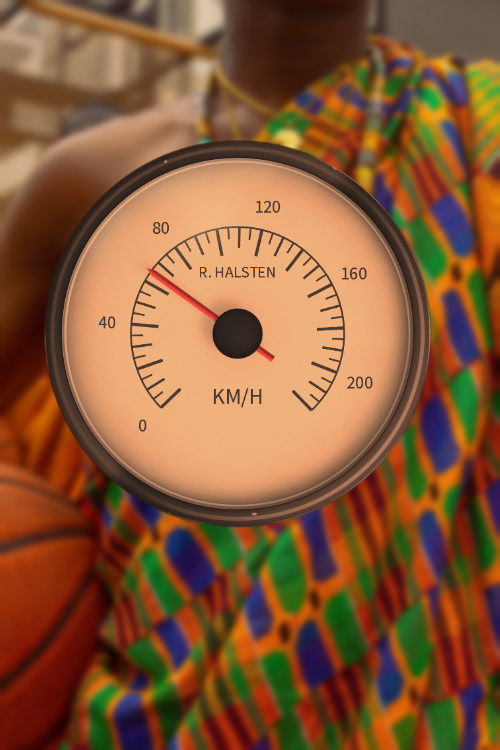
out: 65 km/h
